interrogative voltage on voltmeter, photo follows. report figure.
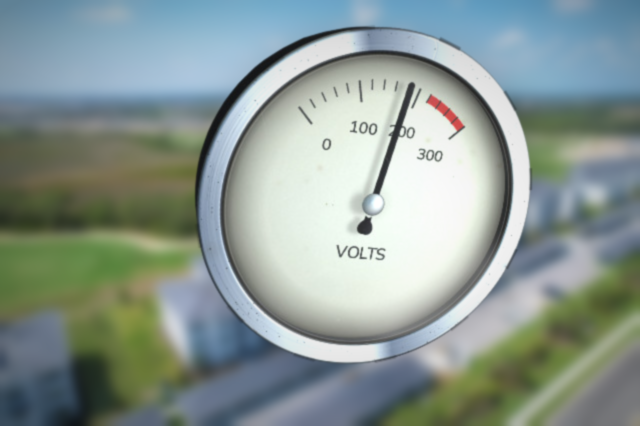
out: 180 V
